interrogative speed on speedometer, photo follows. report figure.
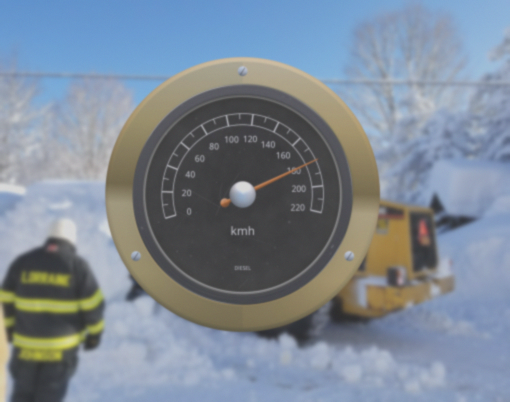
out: 180 km/h
